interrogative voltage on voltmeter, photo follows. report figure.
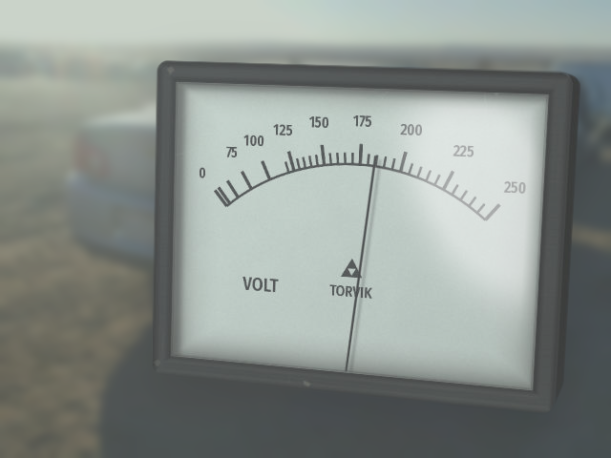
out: 185 V
